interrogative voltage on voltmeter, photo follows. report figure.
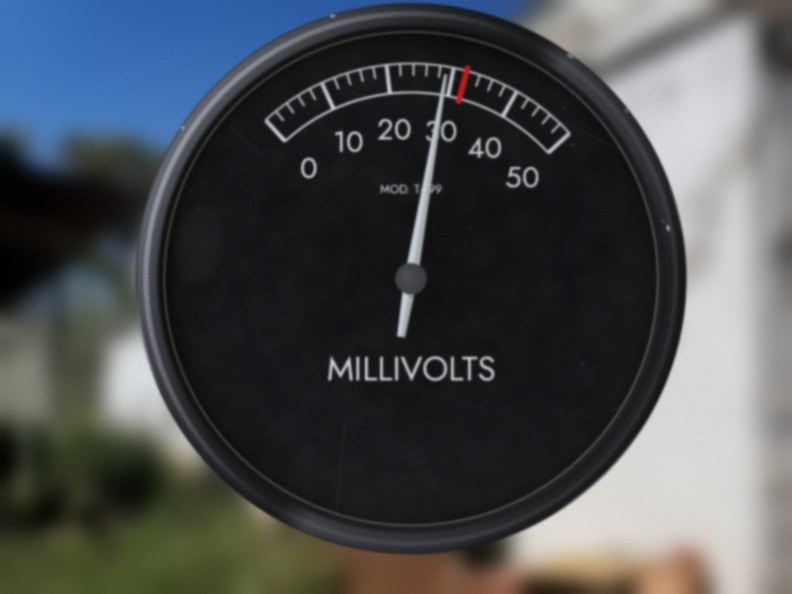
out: 29 mV
